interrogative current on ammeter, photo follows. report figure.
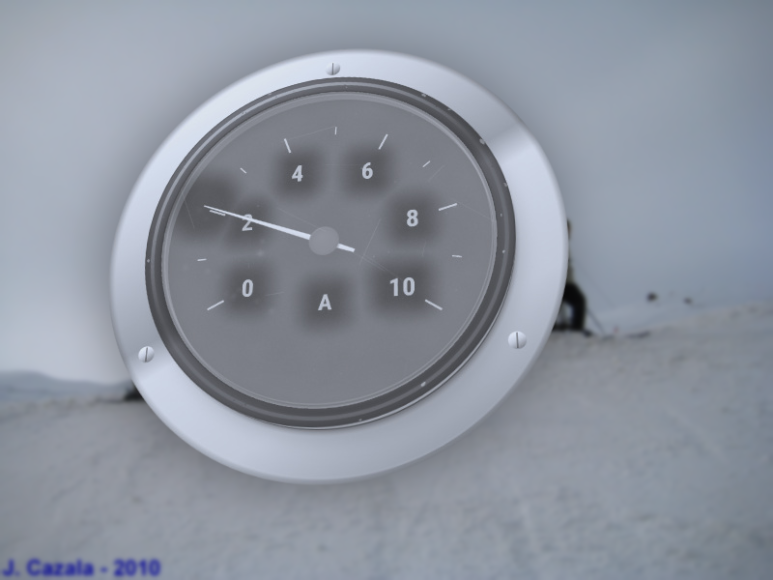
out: 2 A
